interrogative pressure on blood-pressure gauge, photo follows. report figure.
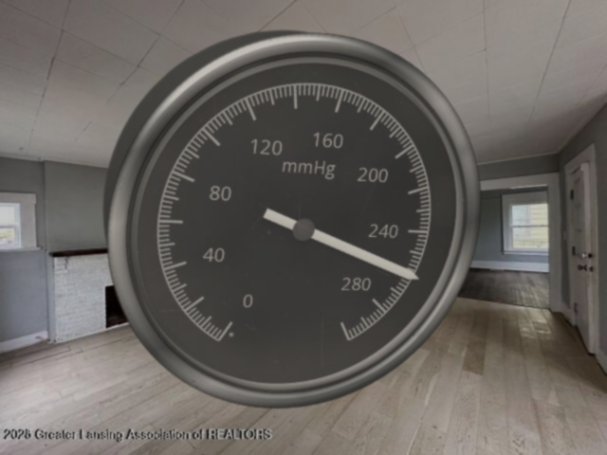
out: 260 mmHg
